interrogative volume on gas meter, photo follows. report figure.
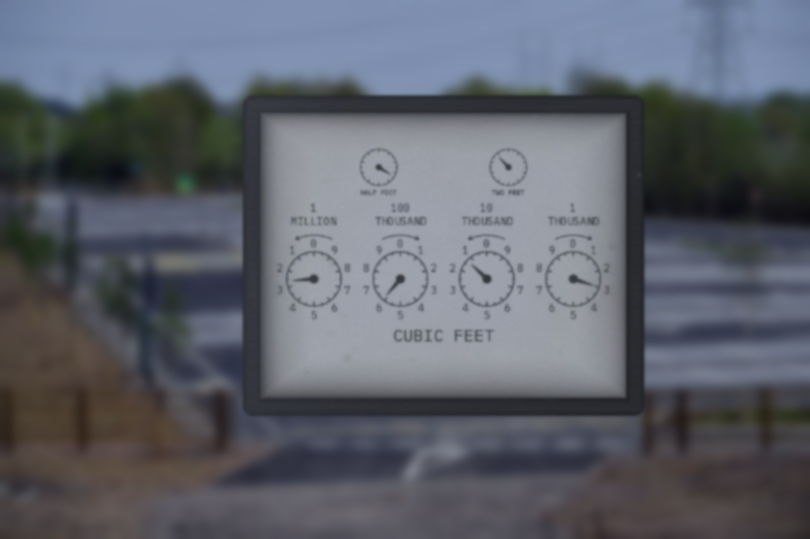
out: 261300 ft³
